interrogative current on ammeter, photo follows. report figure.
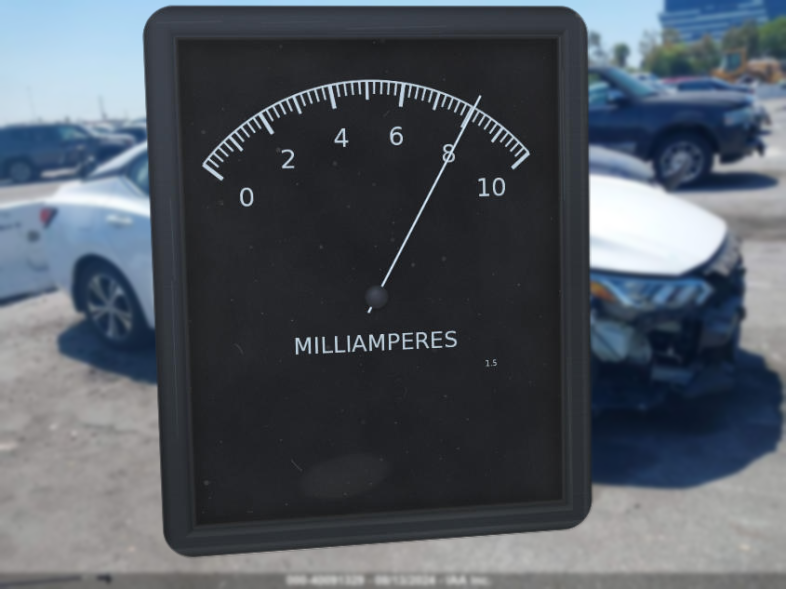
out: 8 mA
